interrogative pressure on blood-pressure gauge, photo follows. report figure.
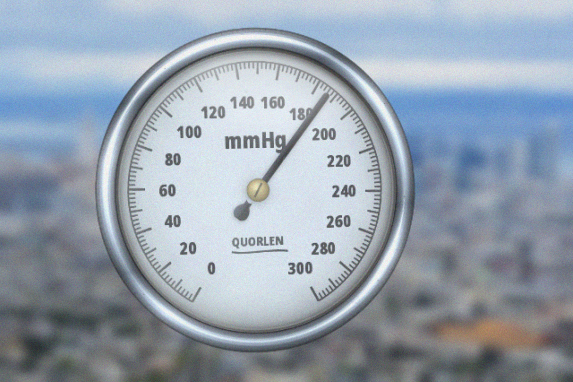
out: 186 mmHg
